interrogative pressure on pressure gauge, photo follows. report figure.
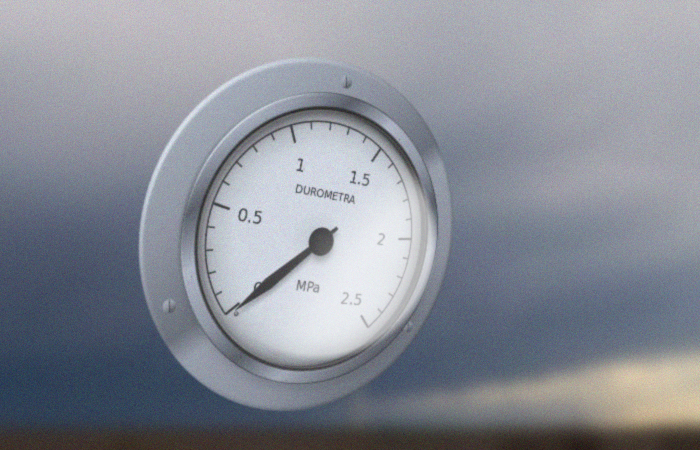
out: 0 MPa
